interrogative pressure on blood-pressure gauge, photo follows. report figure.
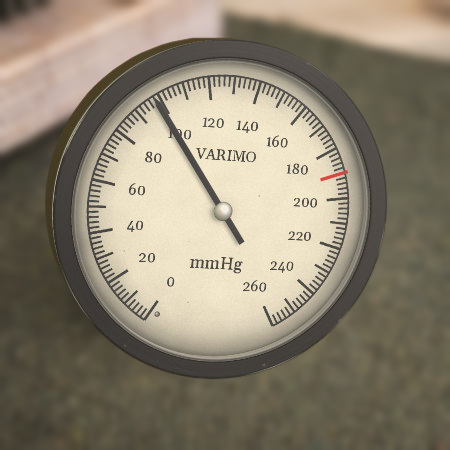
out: 98 mmHg
